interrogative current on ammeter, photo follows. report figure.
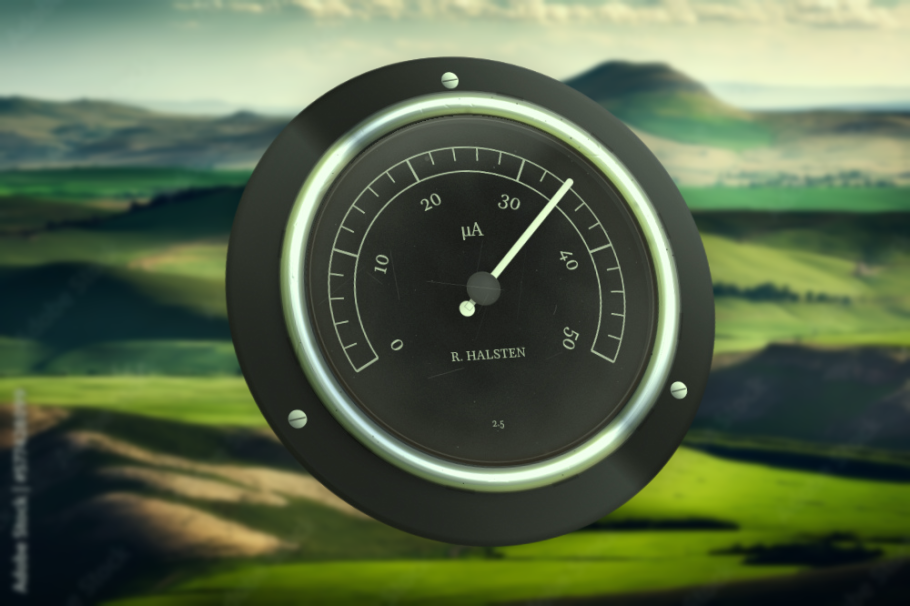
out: 34 µA
